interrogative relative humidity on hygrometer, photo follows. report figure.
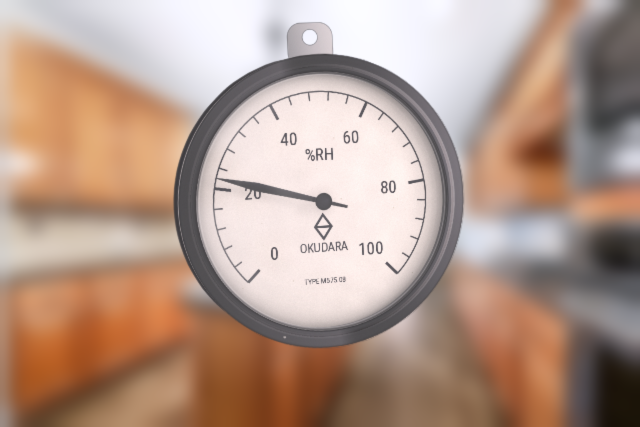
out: 22 %
